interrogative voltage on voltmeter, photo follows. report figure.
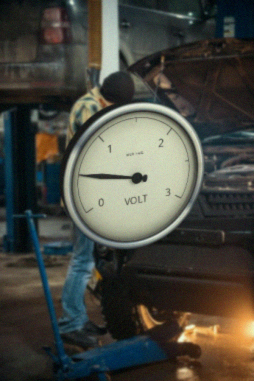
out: 0.5 V
